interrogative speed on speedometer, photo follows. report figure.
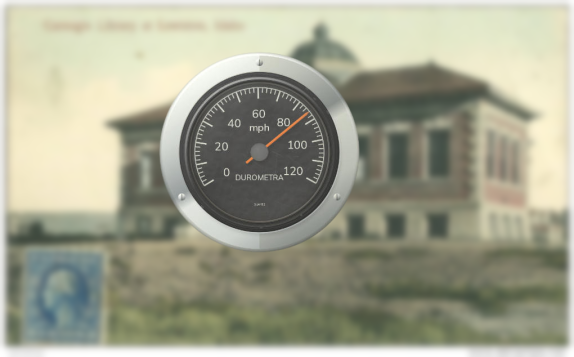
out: 86 mph
